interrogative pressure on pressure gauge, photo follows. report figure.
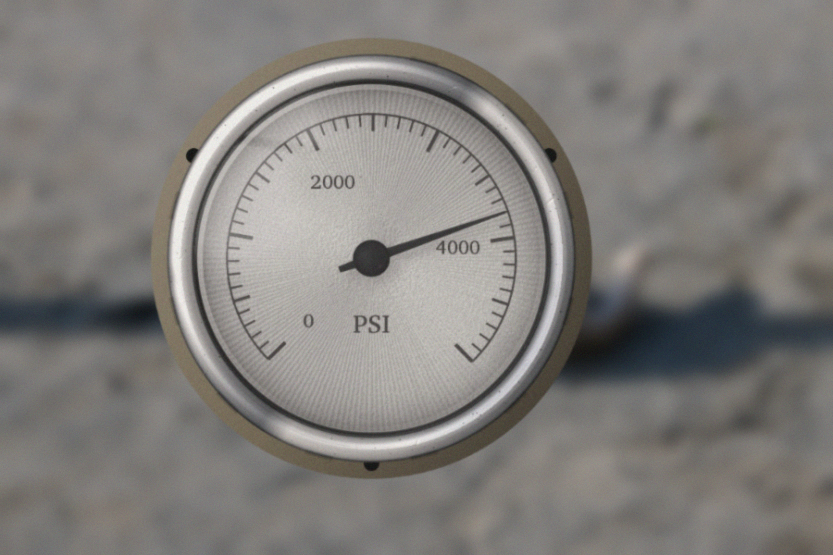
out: 3800 psi
